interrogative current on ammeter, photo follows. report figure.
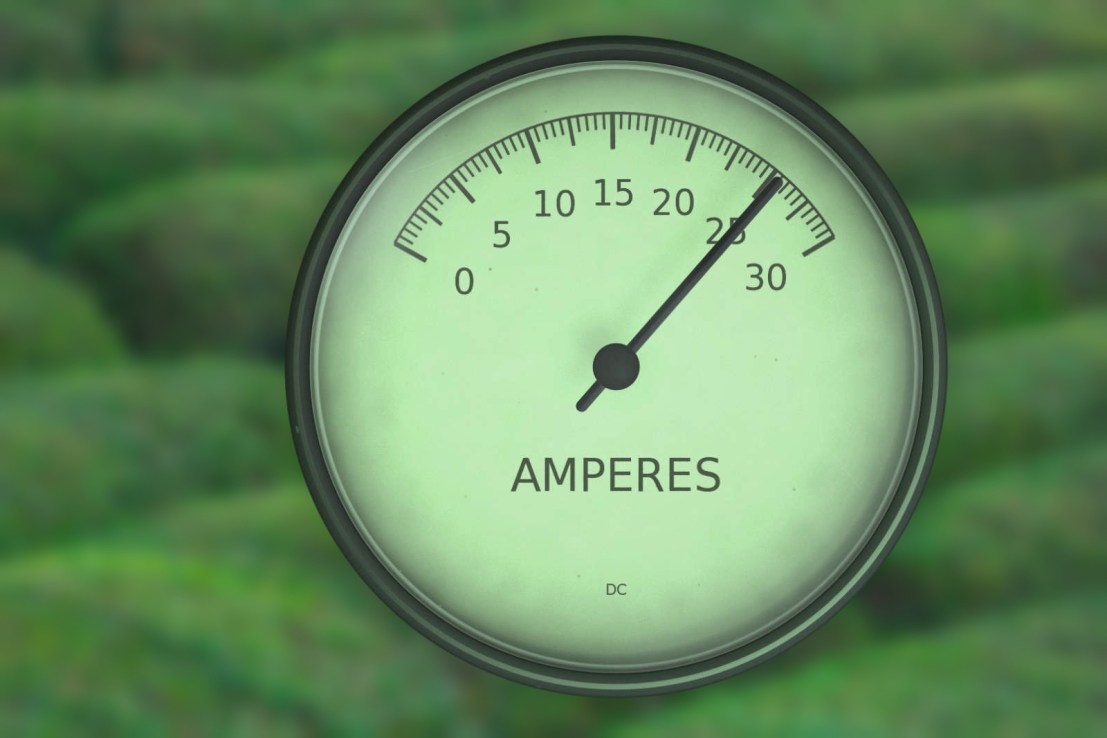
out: 25.5 A
